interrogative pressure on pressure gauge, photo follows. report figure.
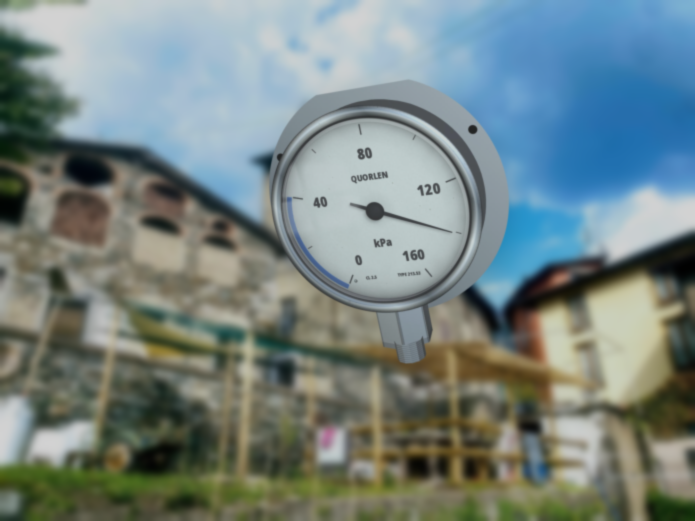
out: 140 kPa
